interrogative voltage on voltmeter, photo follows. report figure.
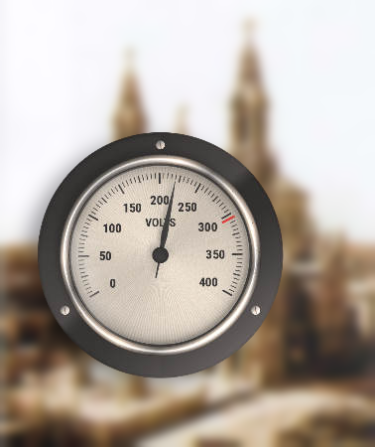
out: 220 V
